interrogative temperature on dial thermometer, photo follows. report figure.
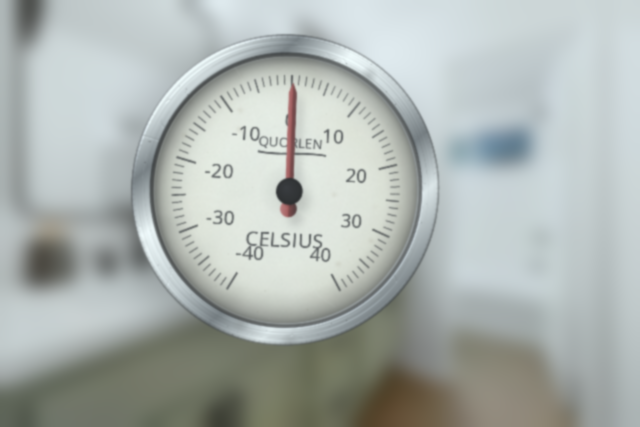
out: 0 °C
